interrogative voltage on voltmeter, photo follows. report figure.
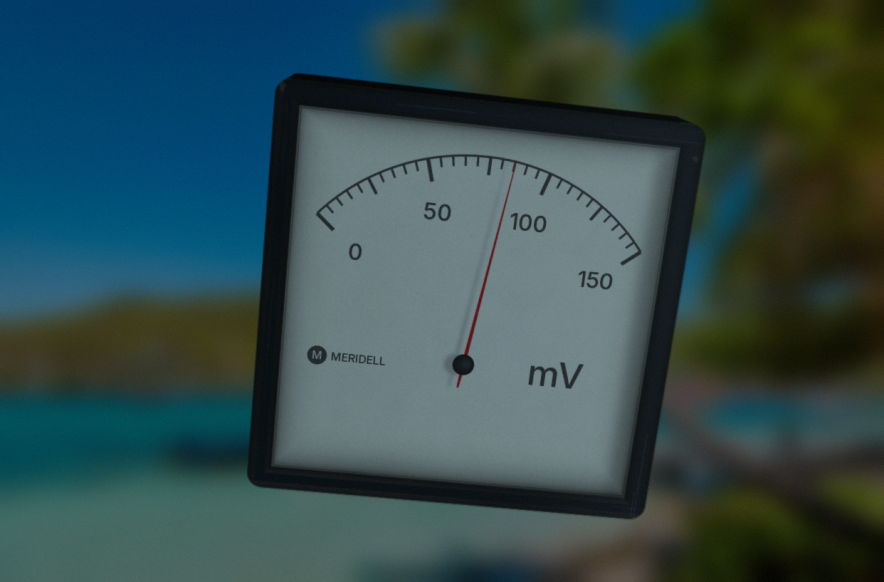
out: 85 mV
